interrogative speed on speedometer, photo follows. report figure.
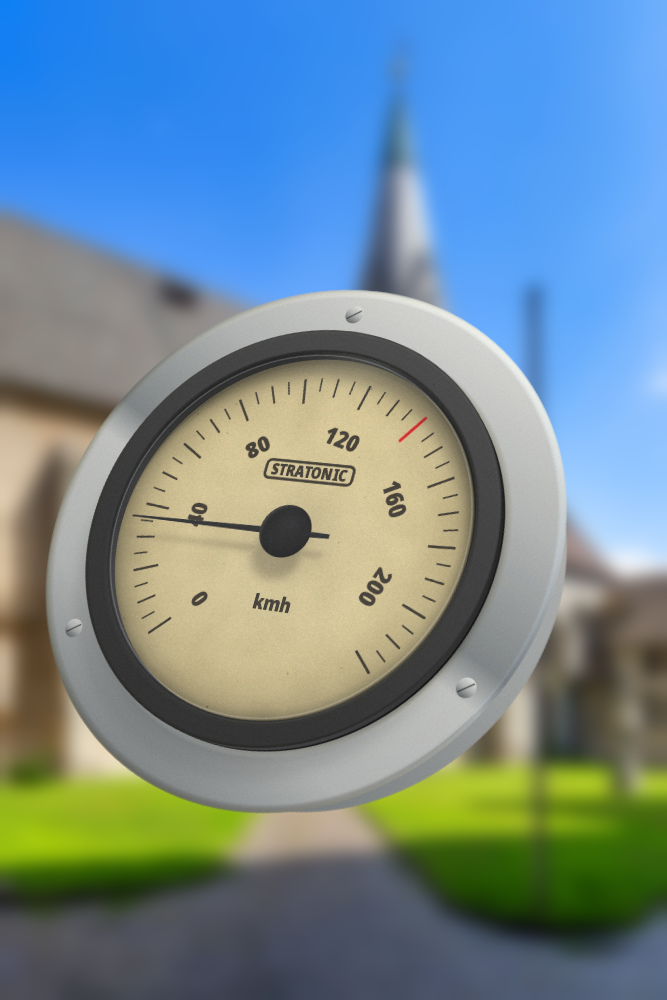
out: 35 km/h
